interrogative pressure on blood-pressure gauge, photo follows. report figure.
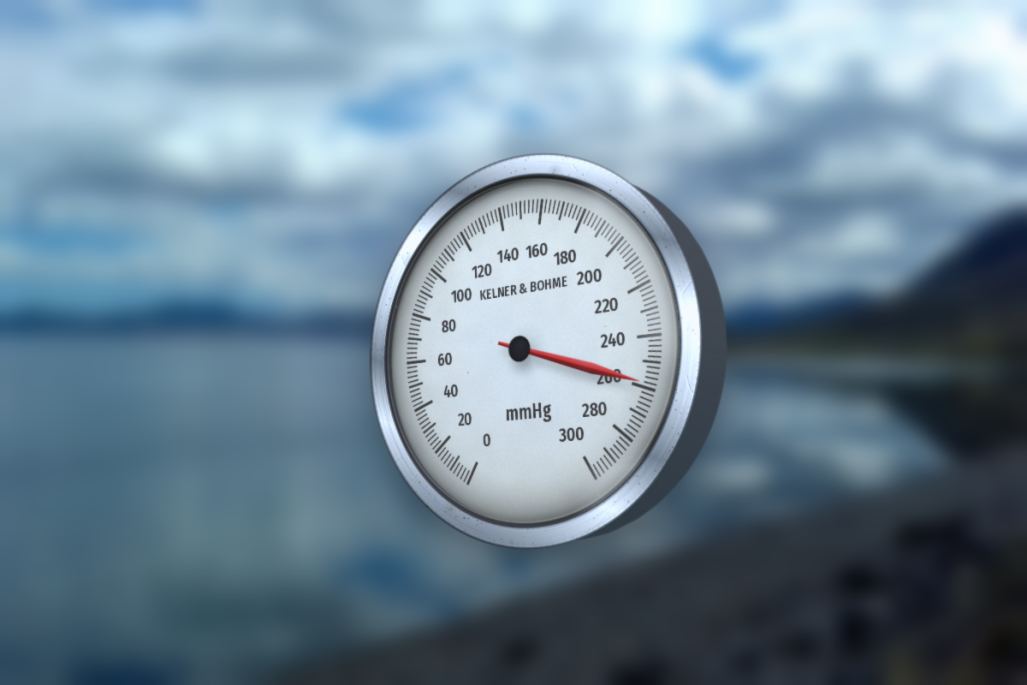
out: 258 mmHg
